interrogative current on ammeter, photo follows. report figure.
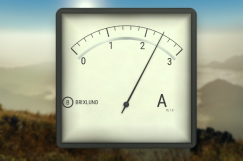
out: 2.4 A
